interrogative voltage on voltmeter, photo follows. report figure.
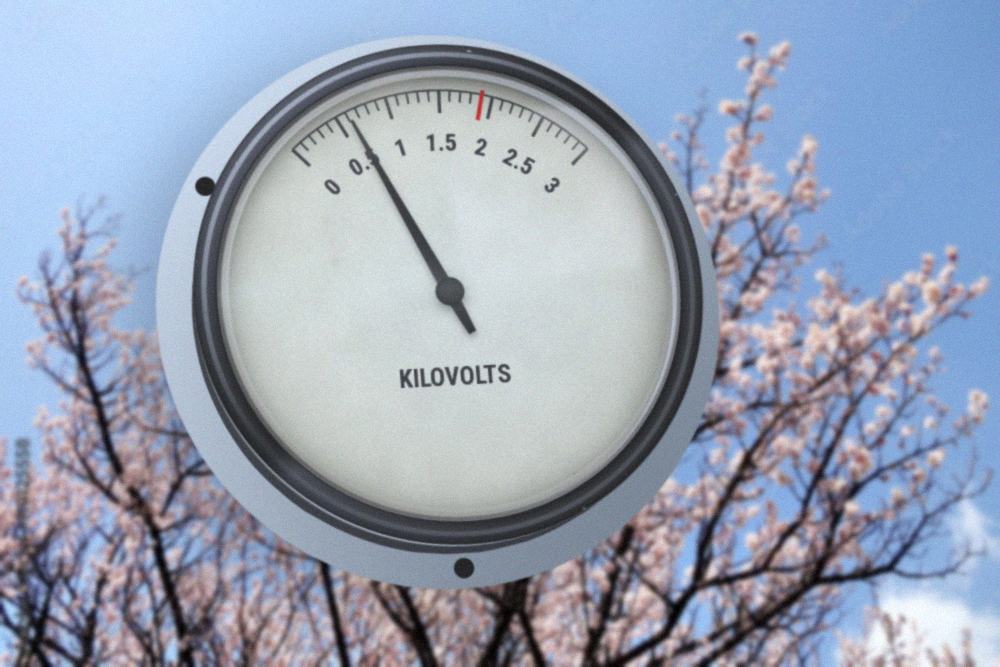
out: 0.6 kV
